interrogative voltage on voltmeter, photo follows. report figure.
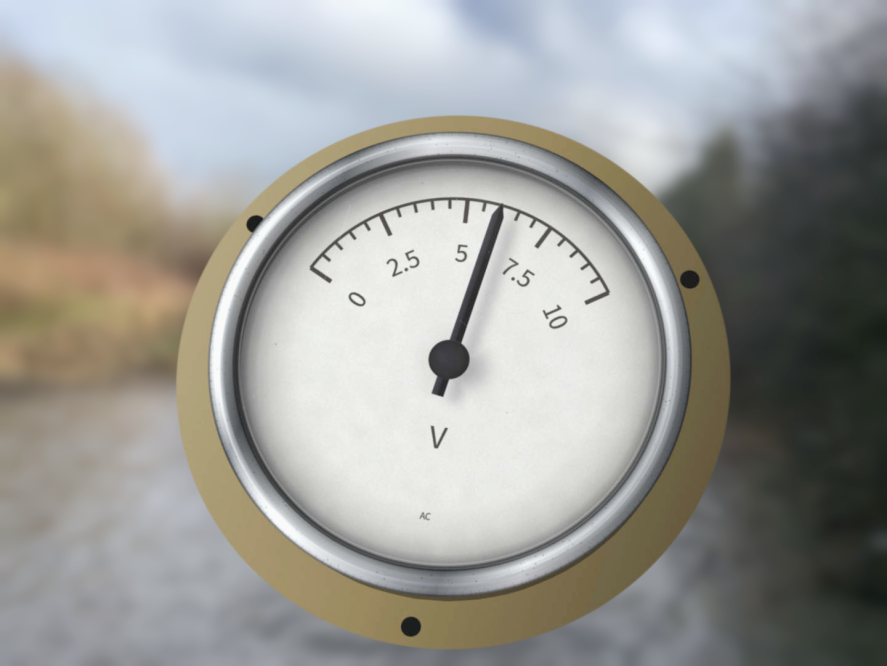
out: 6 V
